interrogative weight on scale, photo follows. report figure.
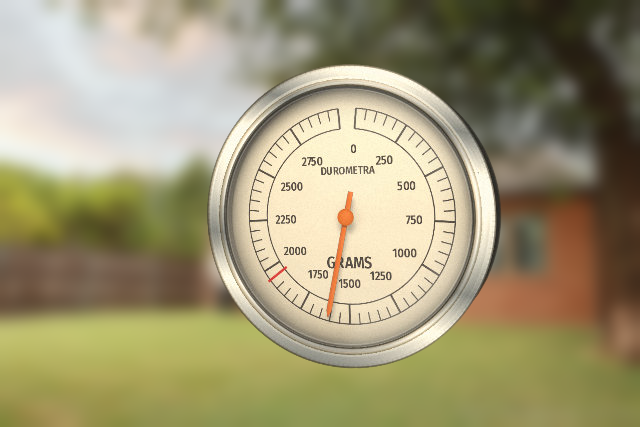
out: 1600 g
